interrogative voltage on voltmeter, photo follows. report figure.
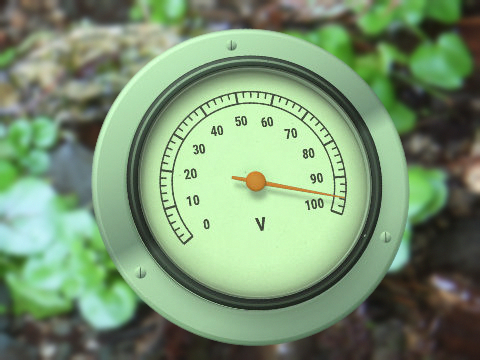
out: 96 V
